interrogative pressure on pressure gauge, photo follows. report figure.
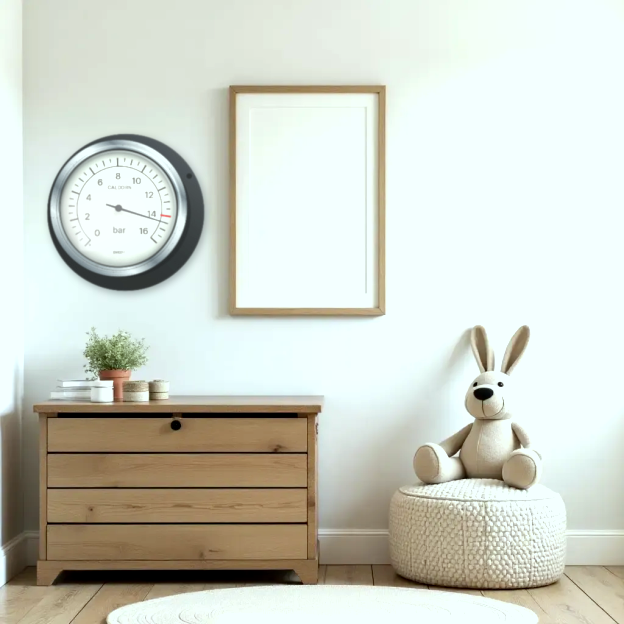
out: 14.5 bar
